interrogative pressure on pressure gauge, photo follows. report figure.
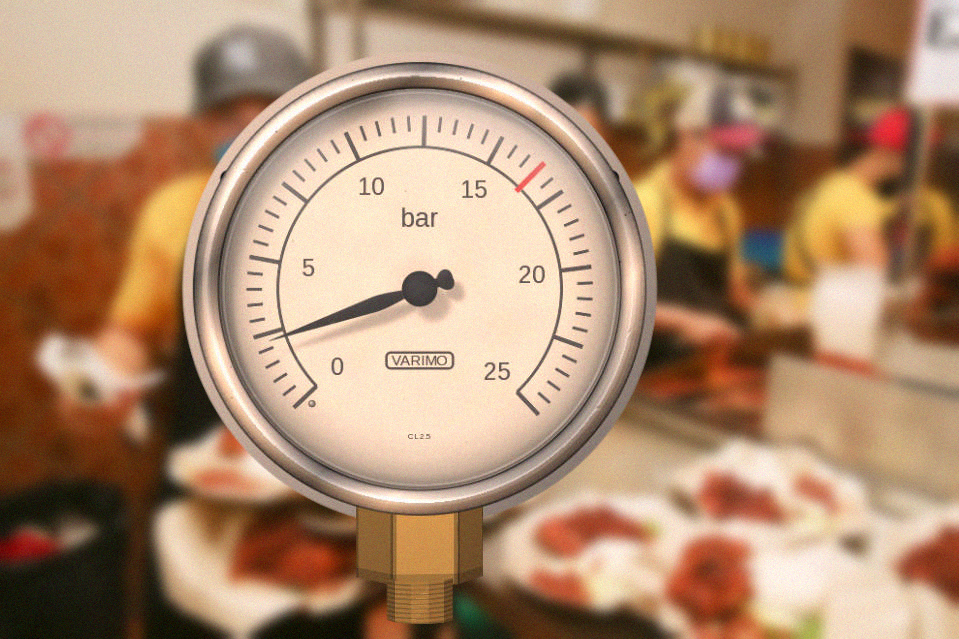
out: 2.25 bar
